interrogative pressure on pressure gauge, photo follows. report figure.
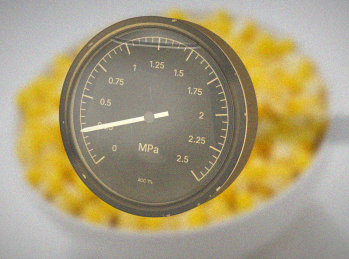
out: 0.25 MPa
